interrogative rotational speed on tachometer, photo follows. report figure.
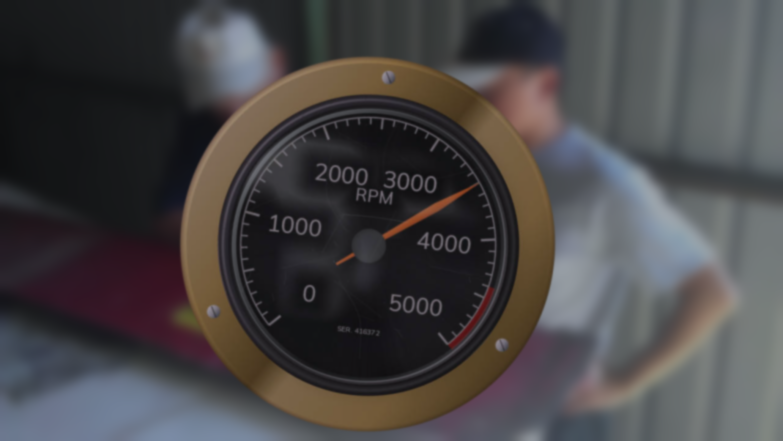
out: 3500 rpm
